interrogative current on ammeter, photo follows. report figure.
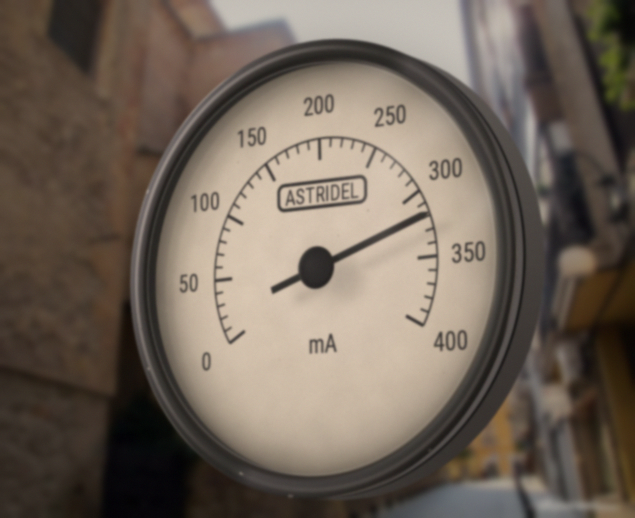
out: 320 mA
